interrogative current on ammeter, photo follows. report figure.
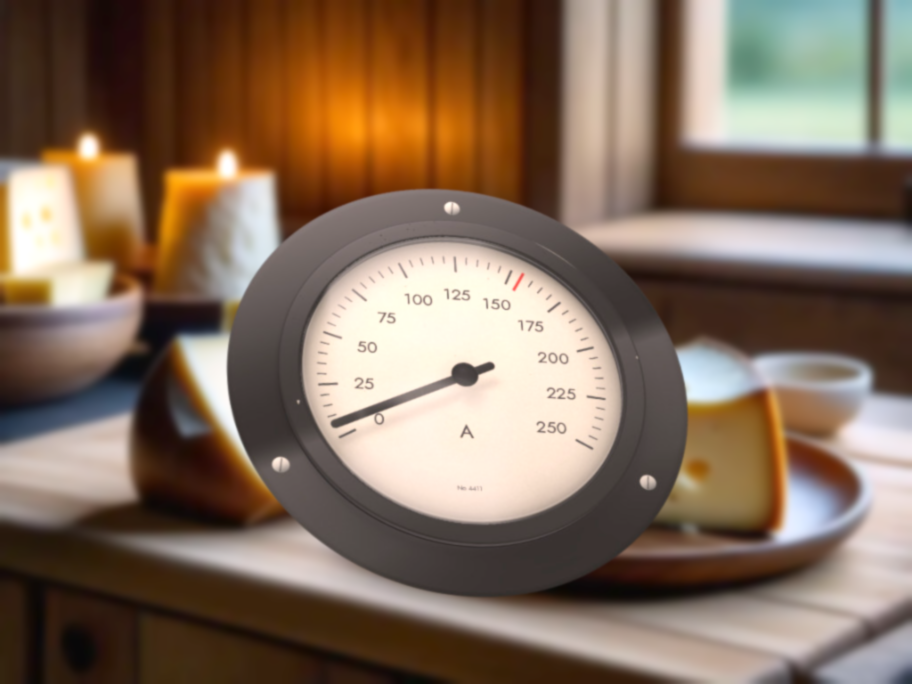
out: 5 A
